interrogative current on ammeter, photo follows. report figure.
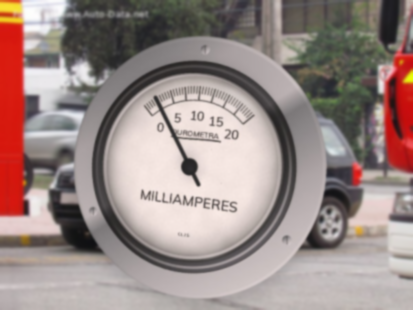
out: 2.5 mA
